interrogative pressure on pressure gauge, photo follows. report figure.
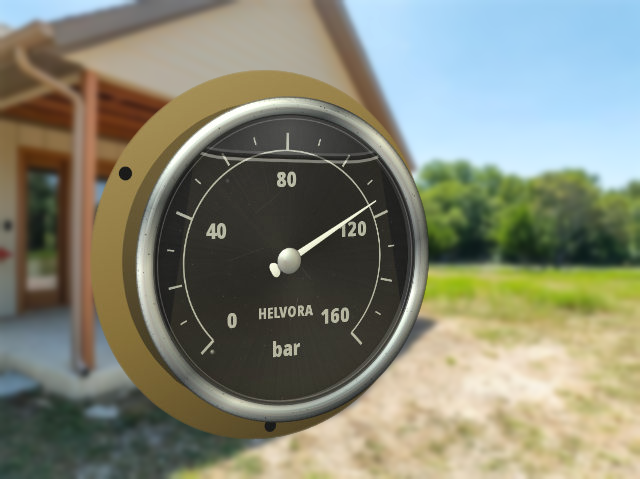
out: 115 bar
